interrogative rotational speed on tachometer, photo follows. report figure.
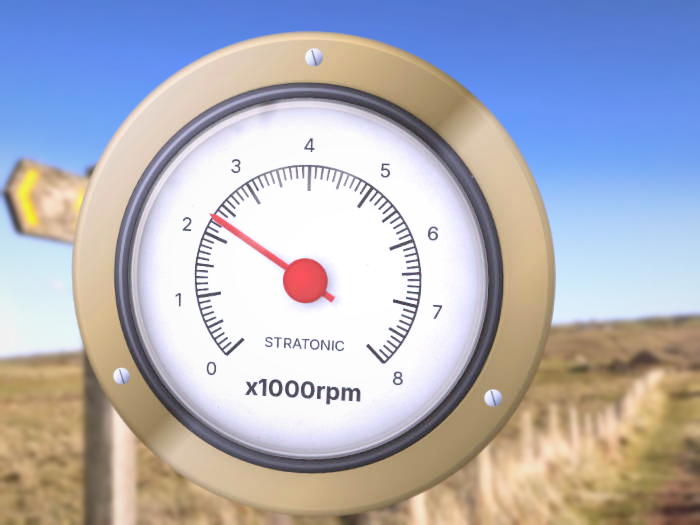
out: 2300 rpm
